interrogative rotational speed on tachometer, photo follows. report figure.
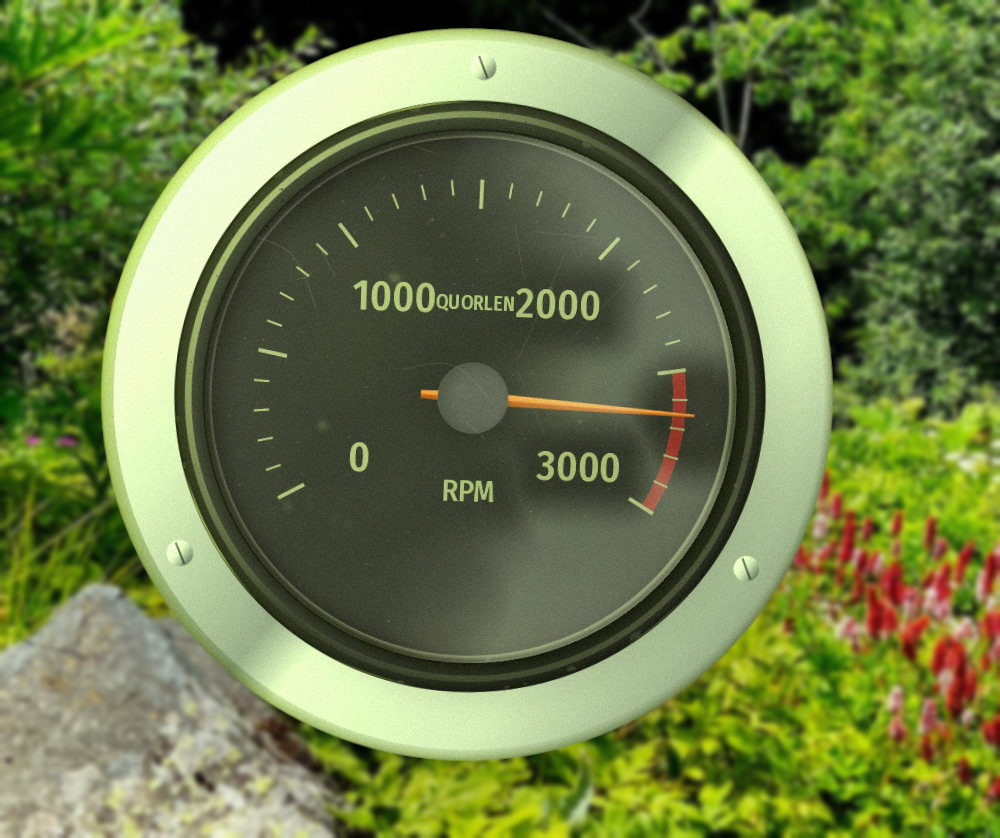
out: 2650 rpm
